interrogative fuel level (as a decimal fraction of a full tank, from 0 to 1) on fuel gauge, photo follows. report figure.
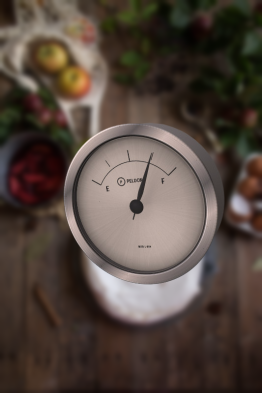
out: 0.75
